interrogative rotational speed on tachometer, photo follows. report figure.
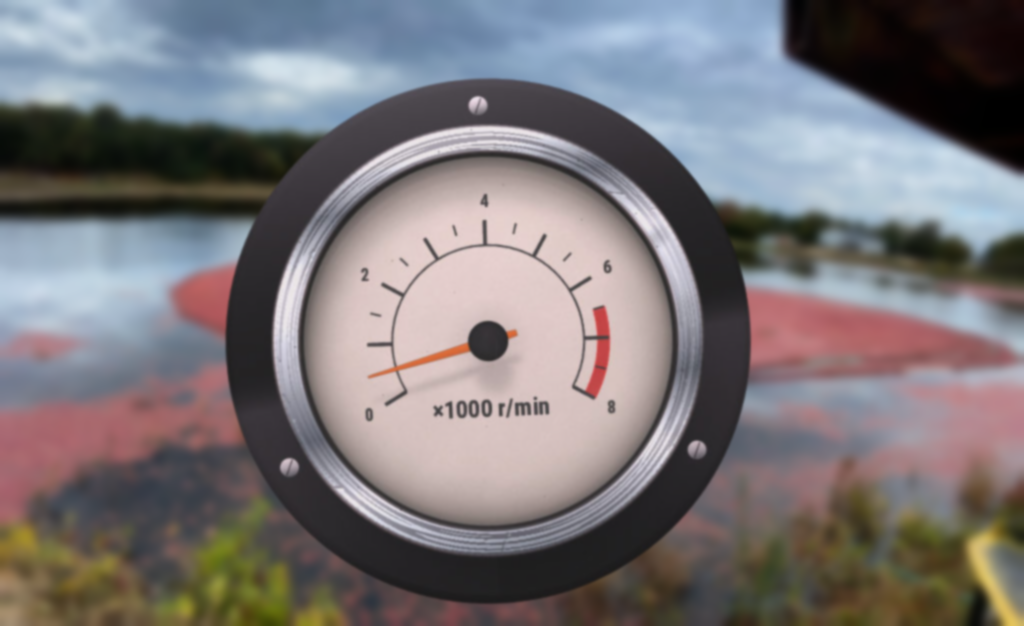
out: 500 rpm
